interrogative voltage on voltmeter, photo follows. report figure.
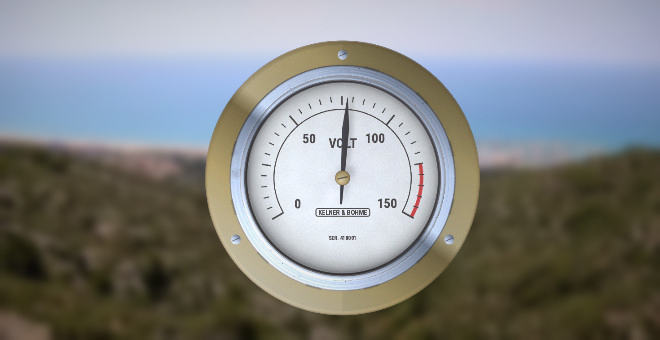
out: 77.5 V
